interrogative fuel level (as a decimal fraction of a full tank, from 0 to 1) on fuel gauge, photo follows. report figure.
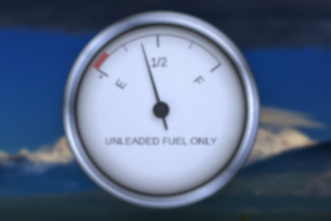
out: 0.375
